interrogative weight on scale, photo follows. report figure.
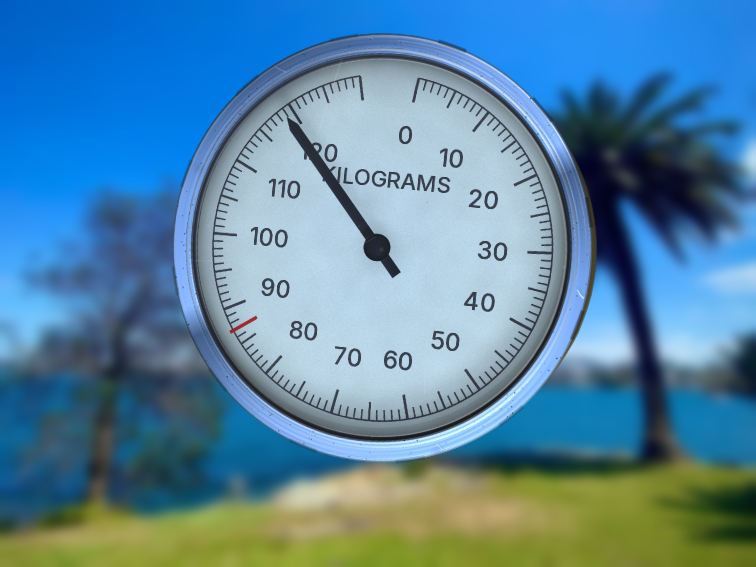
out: 119 kg
